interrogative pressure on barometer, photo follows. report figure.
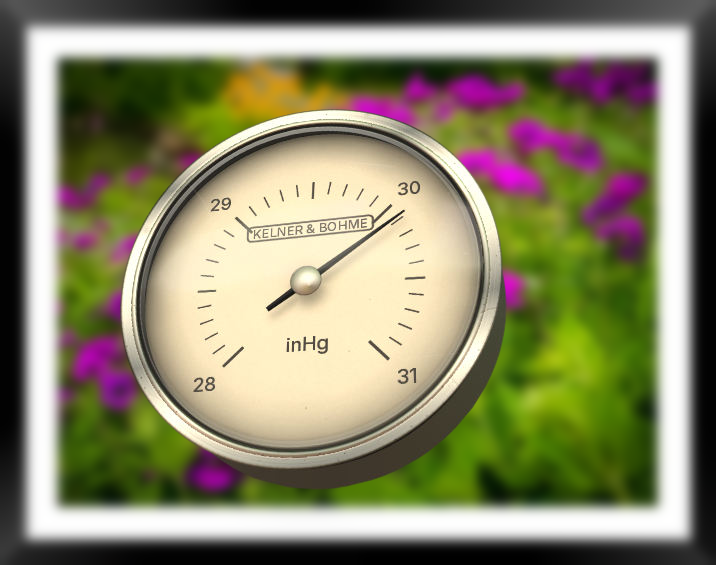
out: 30.1 inHg
